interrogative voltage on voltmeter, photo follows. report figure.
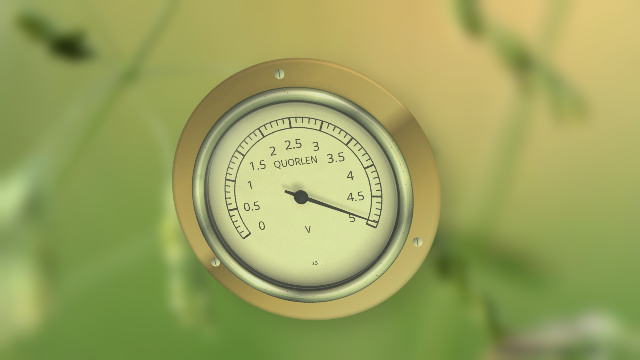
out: 4.9 V
